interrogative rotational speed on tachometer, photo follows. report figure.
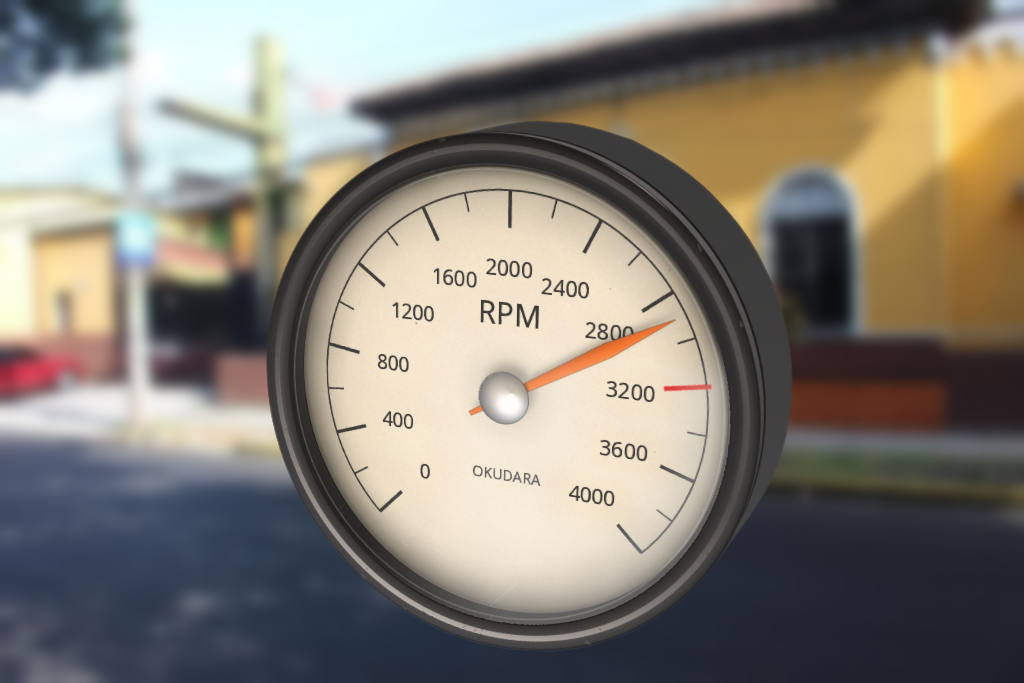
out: 2900 rpm
